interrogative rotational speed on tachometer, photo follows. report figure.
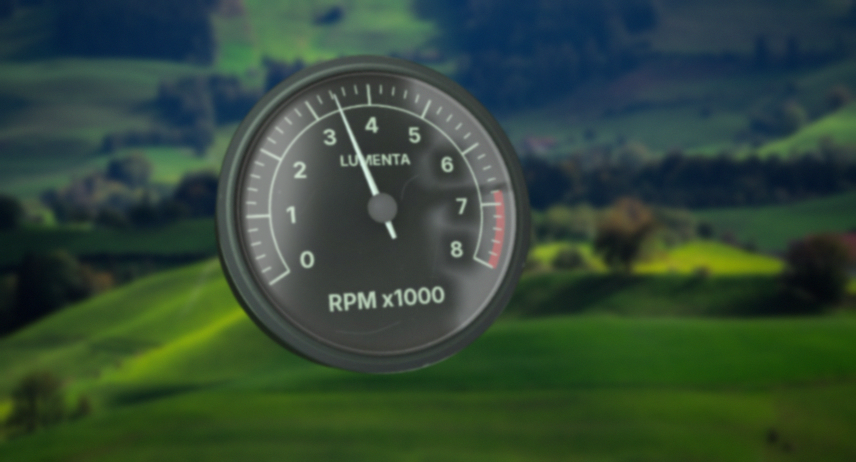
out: 3400 rpm
